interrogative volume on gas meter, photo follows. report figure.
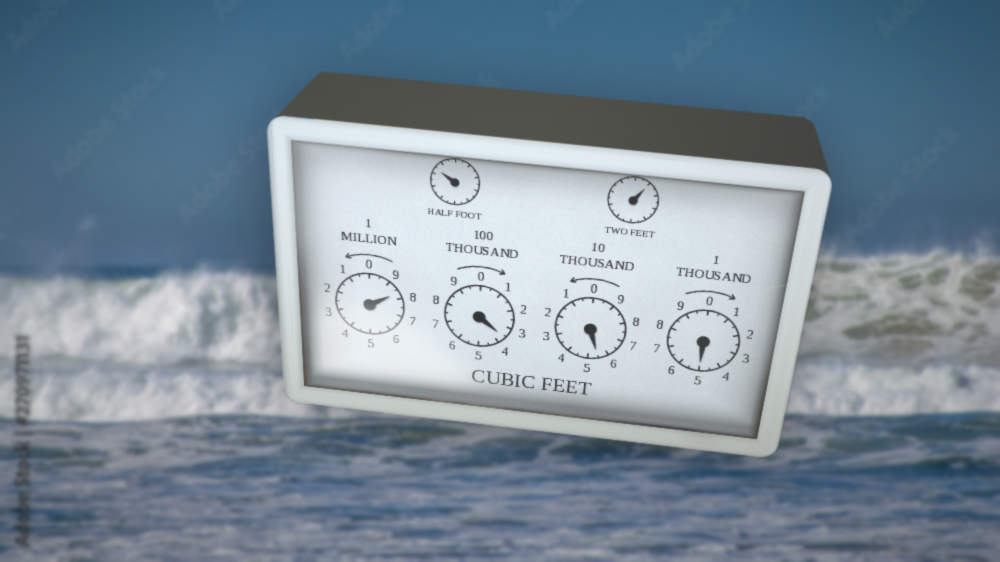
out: 835500 ft³
